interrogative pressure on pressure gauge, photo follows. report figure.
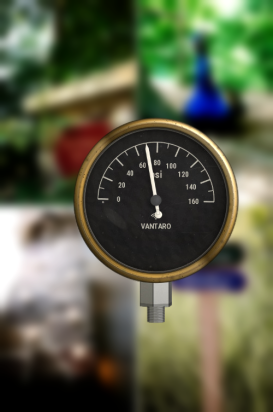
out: 70 psi
